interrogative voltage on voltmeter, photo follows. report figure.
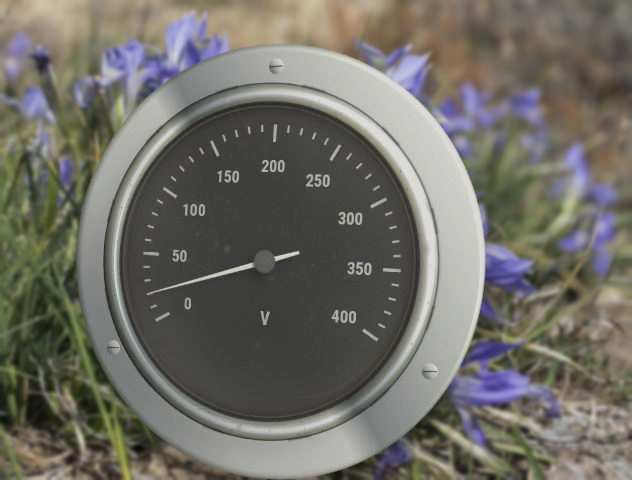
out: 20 V
